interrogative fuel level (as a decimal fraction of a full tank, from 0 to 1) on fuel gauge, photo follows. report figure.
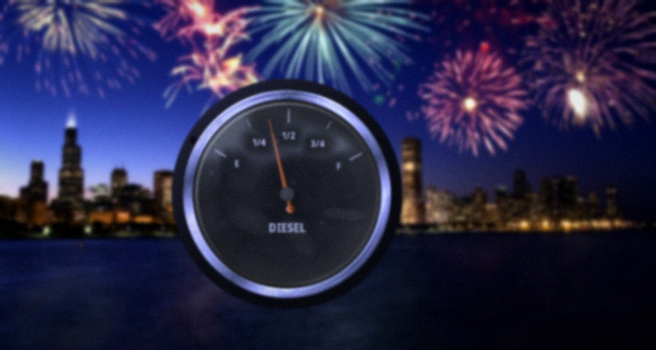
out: 0.375
